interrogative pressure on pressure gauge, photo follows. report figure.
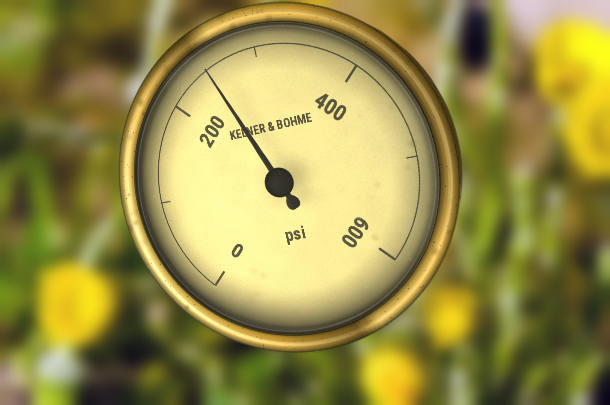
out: 250 psi
